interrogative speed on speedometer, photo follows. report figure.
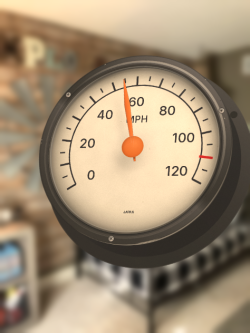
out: 55 mph
